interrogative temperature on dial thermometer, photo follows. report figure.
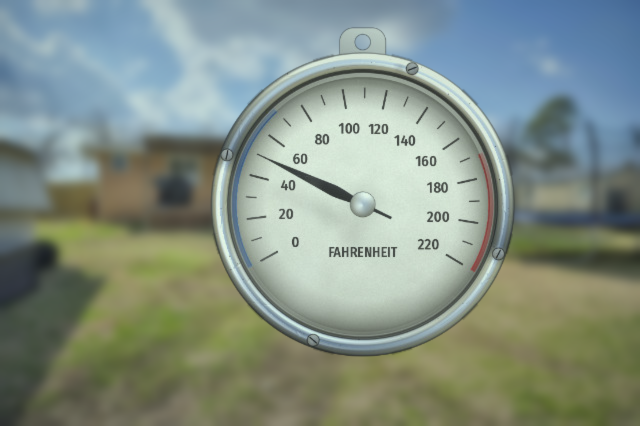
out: 50 °F
